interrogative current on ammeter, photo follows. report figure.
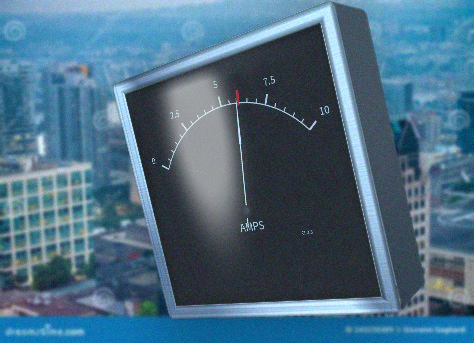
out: 6 A
